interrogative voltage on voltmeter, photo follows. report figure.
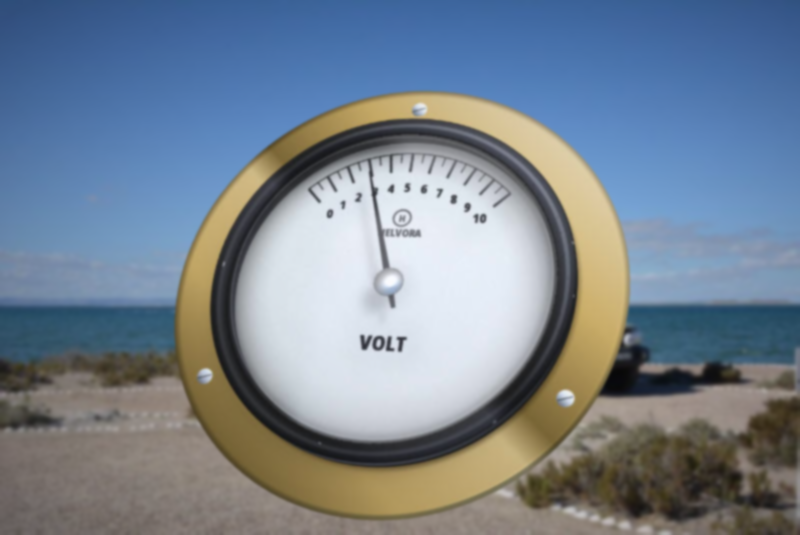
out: 3 V
